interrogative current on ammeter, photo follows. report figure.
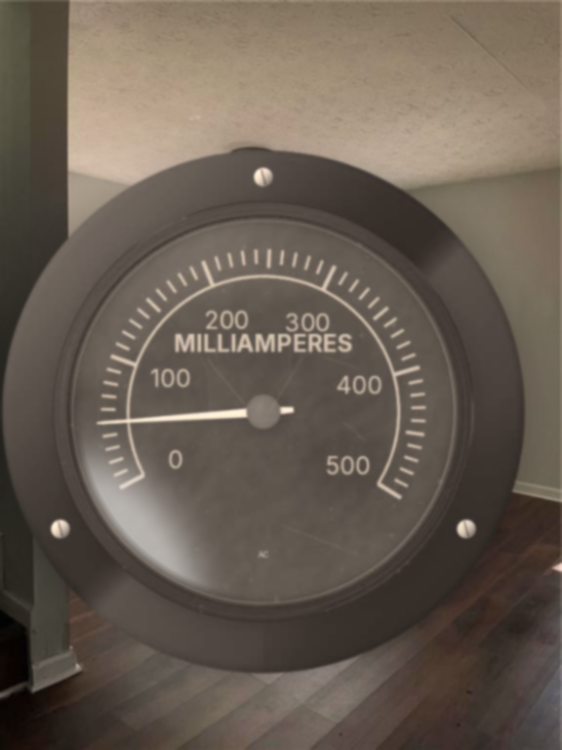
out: 50 mA
